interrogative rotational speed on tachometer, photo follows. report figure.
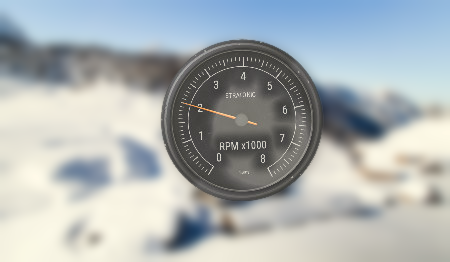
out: 2000 rpm
